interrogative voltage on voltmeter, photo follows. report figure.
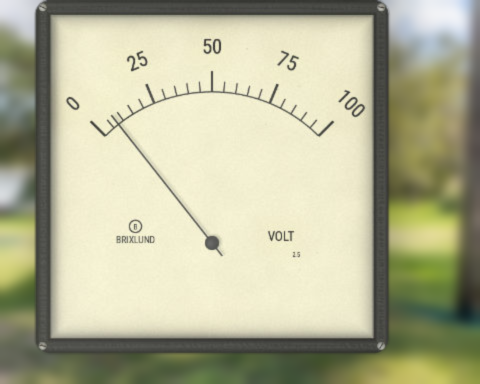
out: 7.5 V
